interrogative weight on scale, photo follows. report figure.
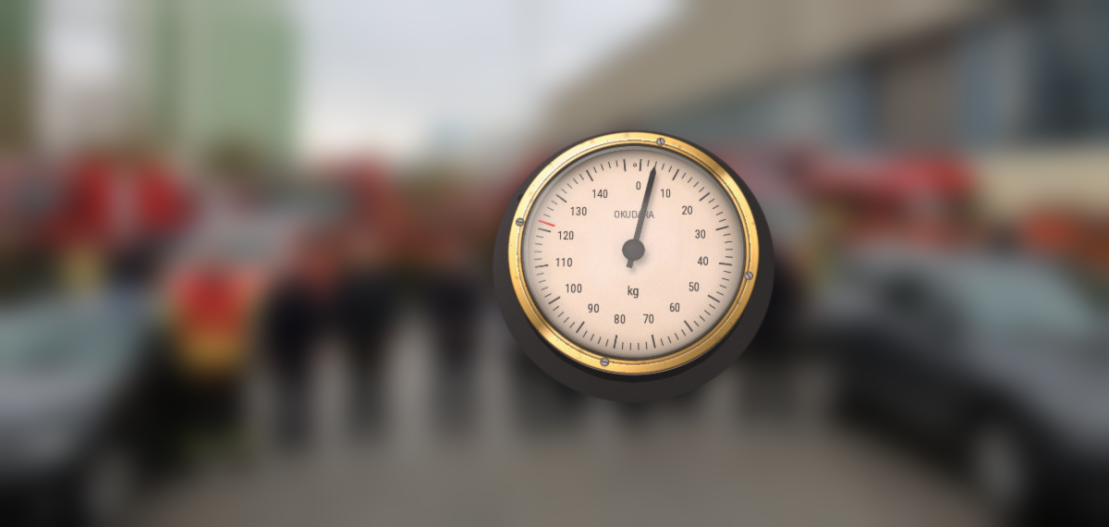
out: 4 kg
